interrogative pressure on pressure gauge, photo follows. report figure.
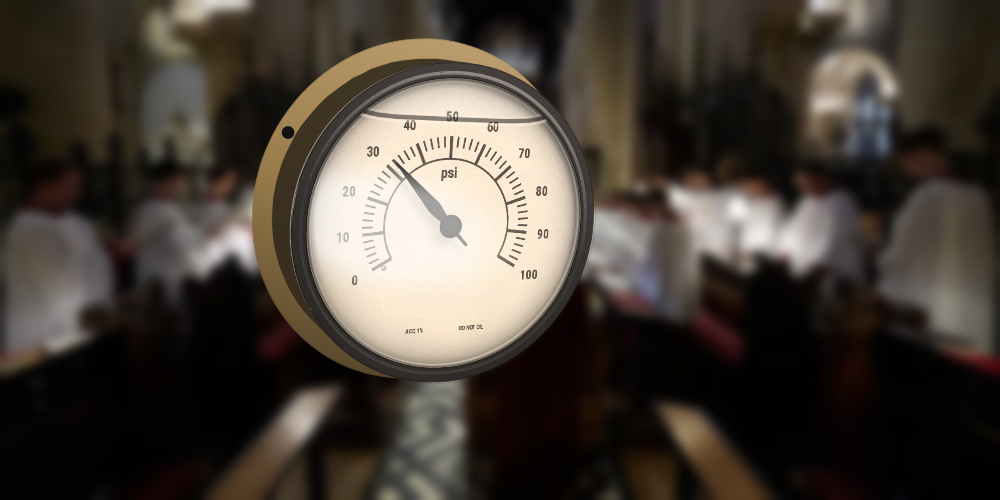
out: 32 psi
